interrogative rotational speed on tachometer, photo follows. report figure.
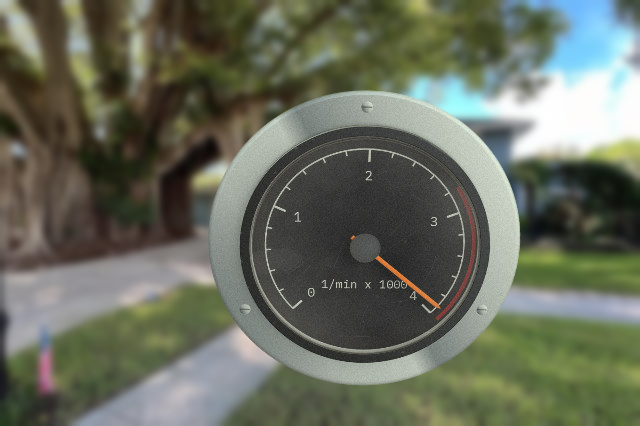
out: 3900 rpm
